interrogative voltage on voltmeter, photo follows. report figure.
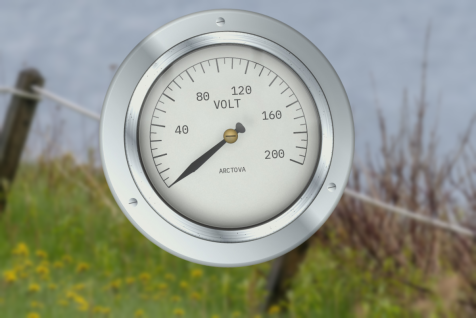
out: 0 V
